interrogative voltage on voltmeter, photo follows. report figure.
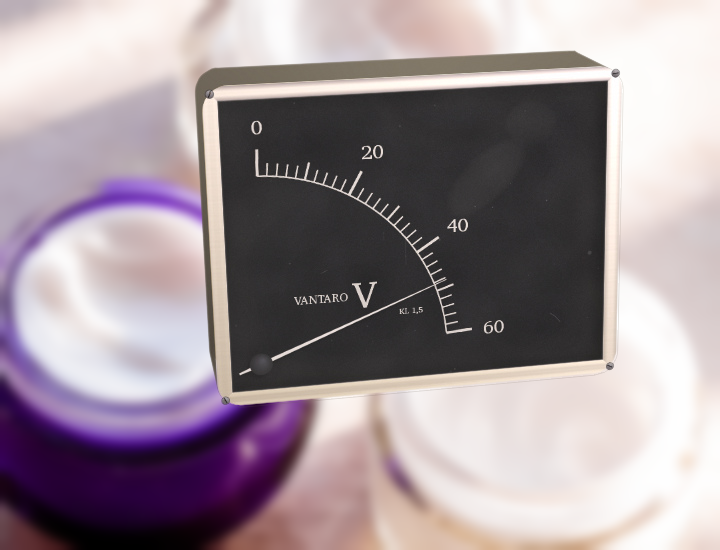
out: 48 V
